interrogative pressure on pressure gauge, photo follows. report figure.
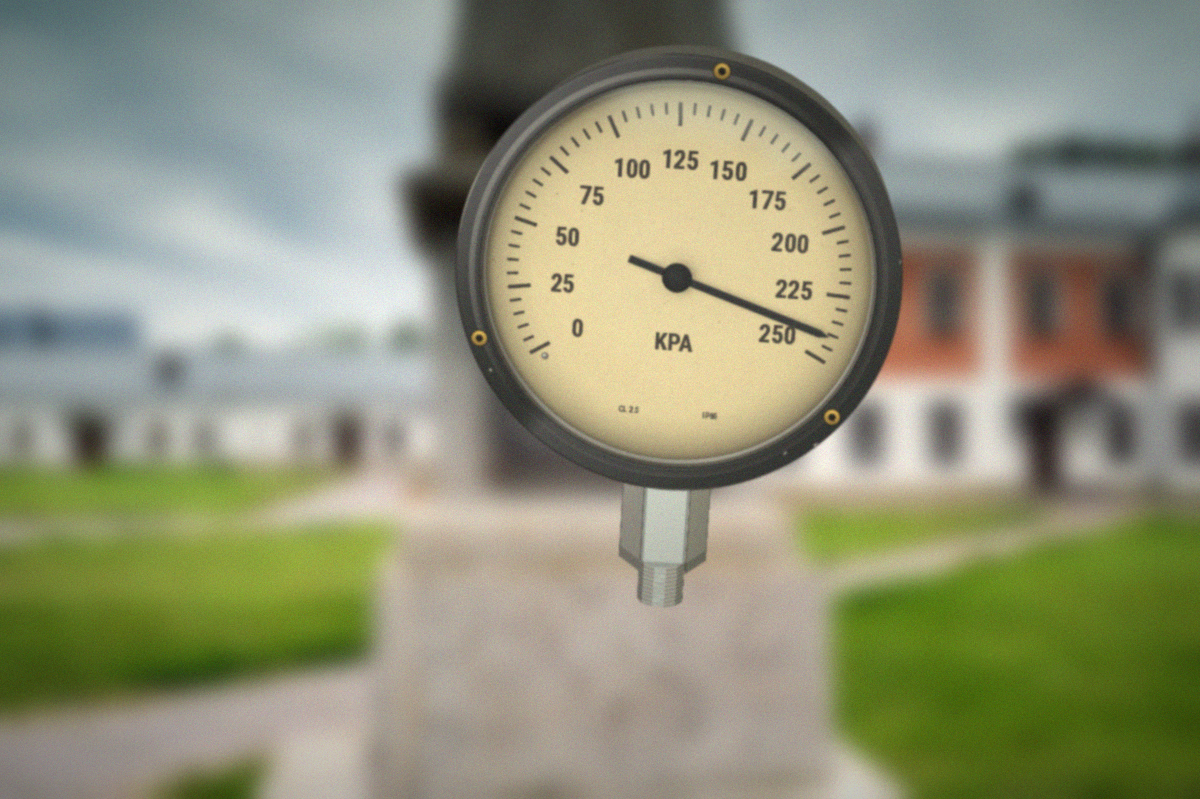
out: 240 kPa
